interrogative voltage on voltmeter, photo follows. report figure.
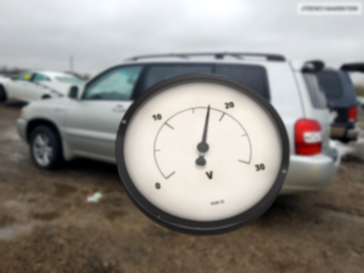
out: 17.5 V
